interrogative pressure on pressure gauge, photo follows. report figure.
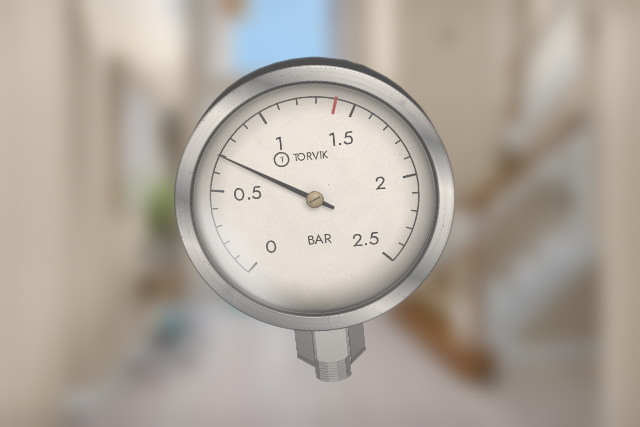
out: 0.7 bar
